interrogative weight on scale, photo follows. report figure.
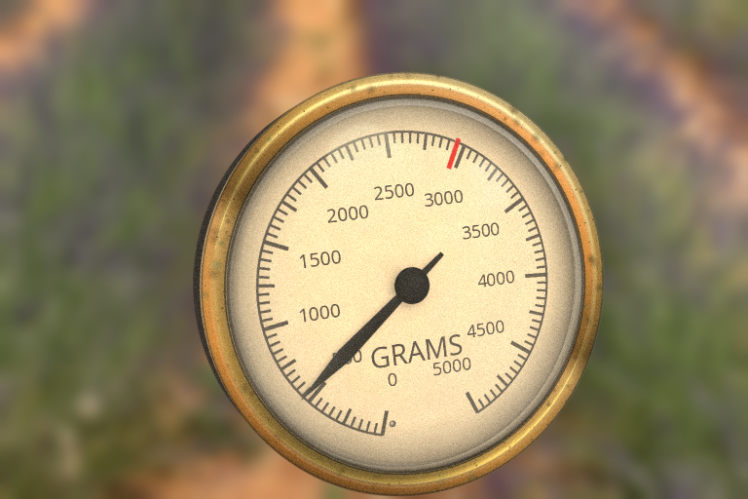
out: 550 g
